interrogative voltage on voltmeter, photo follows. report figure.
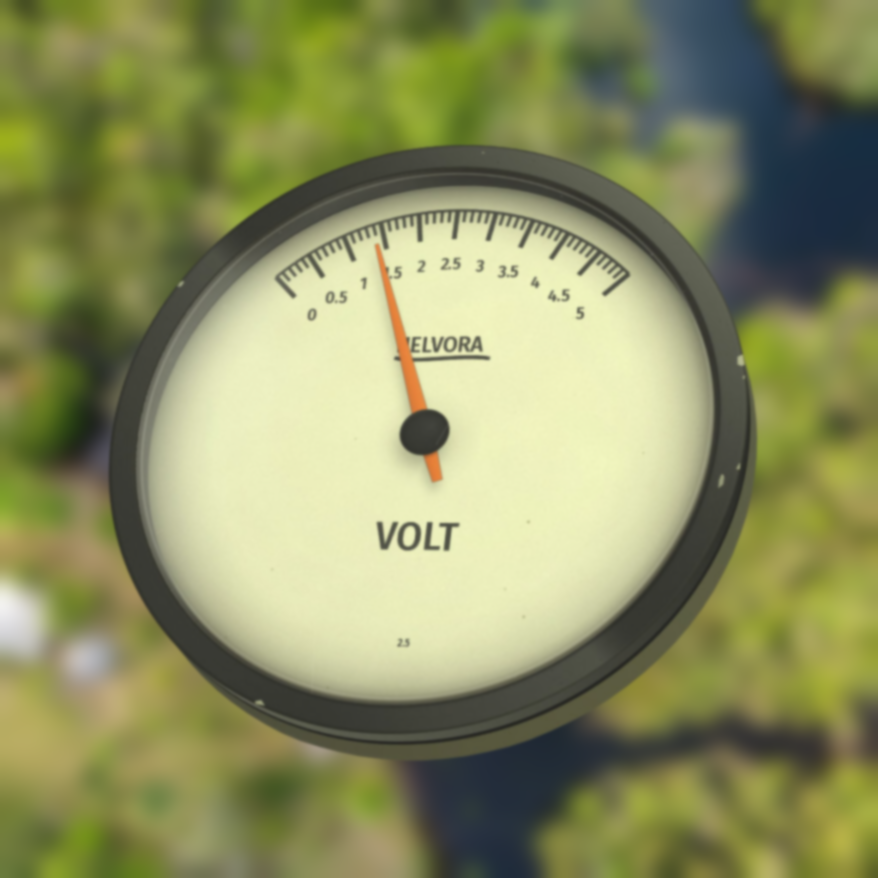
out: 1.4 V
